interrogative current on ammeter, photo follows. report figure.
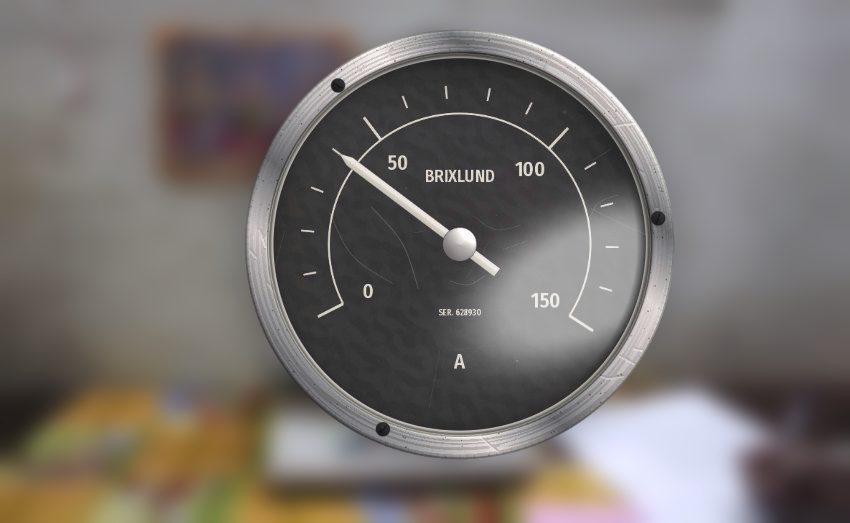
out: 40 A
